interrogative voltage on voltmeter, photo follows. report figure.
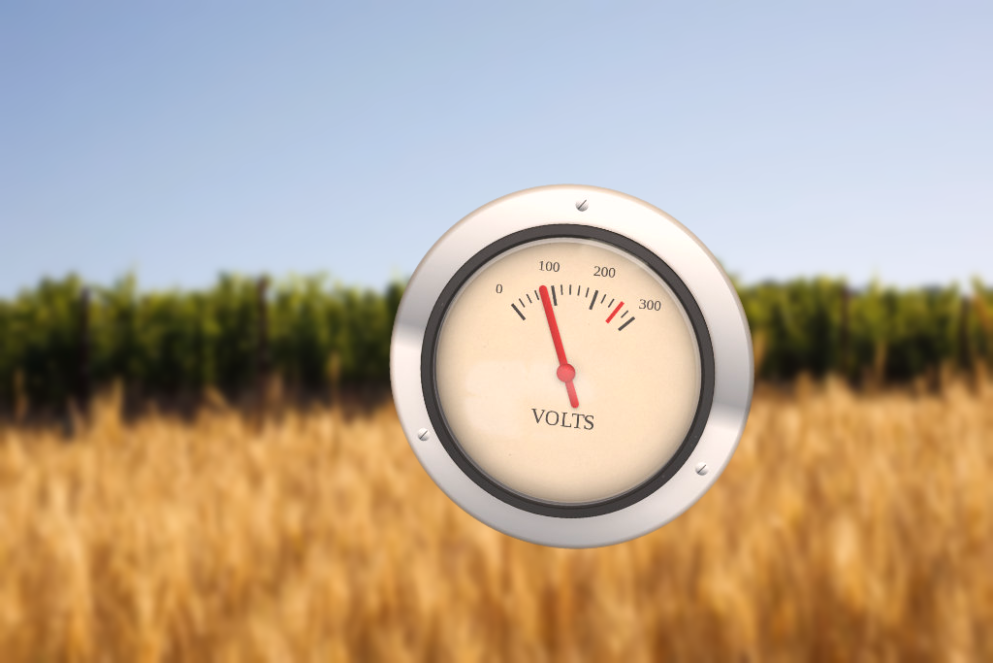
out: 80 V
